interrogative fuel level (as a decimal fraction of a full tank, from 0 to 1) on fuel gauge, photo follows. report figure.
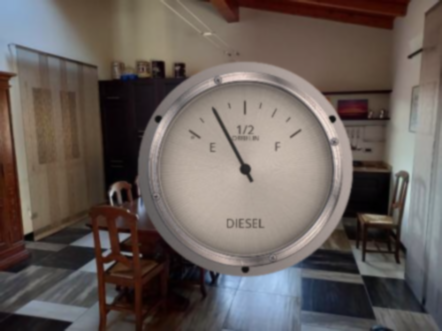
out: 0.25
